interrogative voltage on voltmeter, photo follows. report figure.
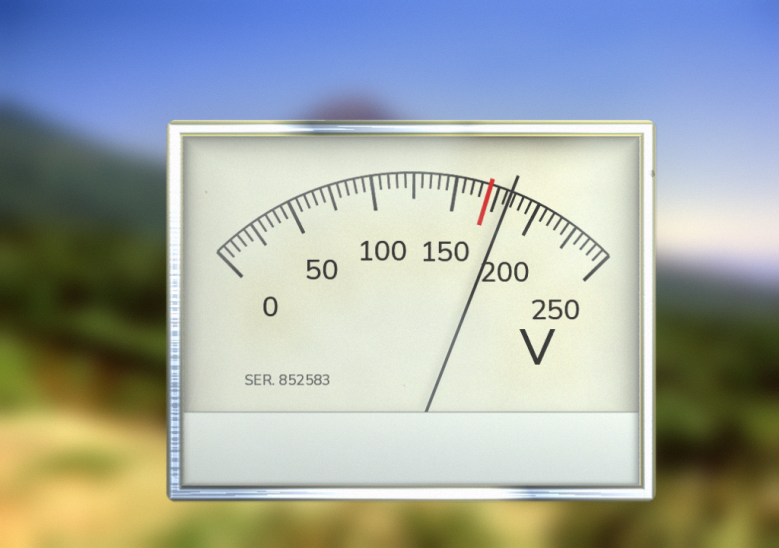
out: 182.5 V
